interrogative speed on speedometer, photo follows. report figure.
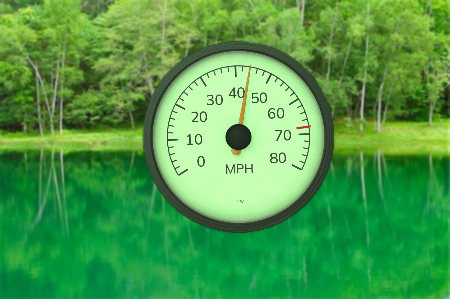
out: 44 mph
